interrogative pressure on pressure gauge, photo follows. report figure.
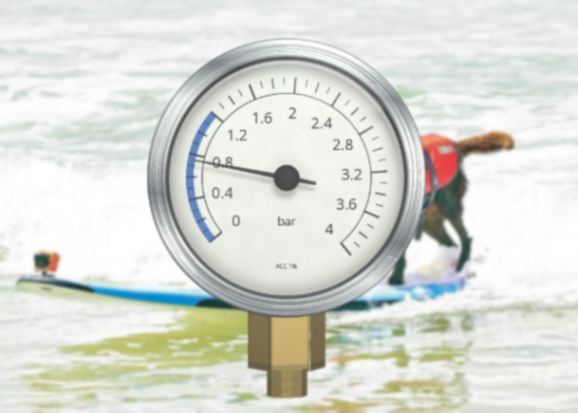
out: 0.75 bar
